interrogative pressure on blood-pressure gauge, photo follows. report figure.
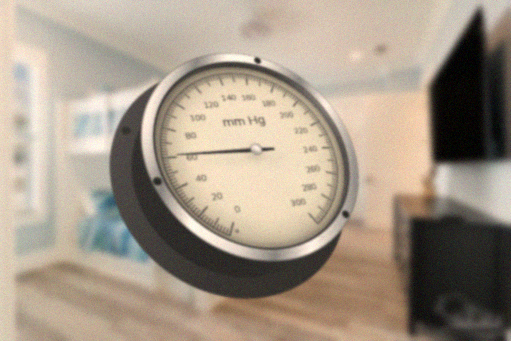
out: 60 mmHg
